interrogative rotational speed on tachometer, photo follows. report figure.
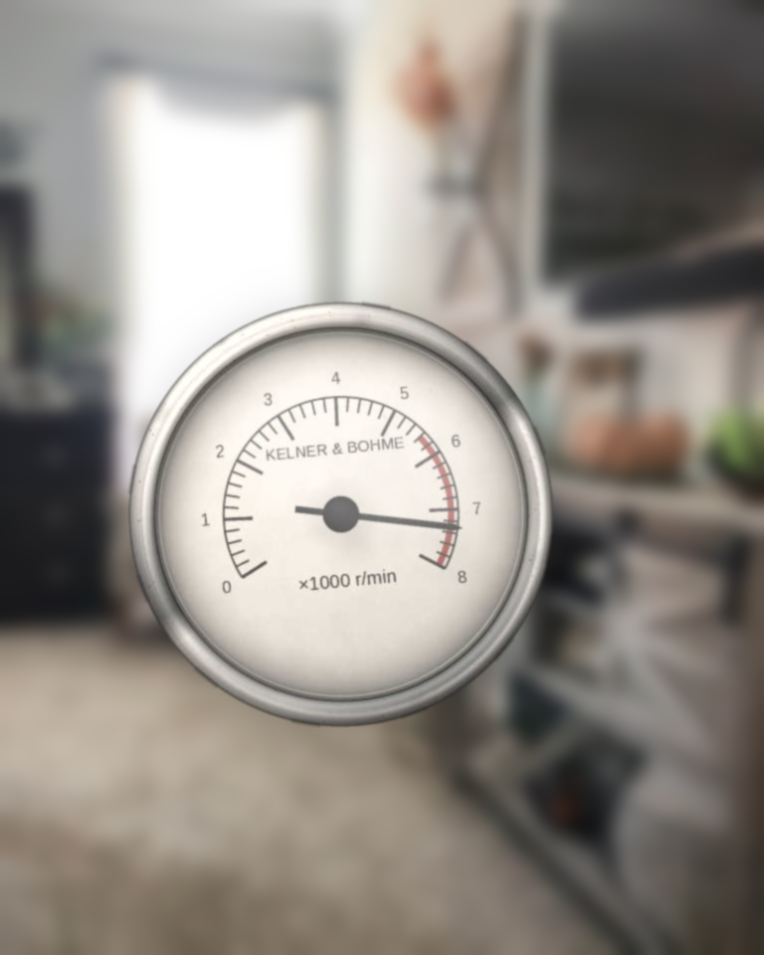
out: 7300 rpm
